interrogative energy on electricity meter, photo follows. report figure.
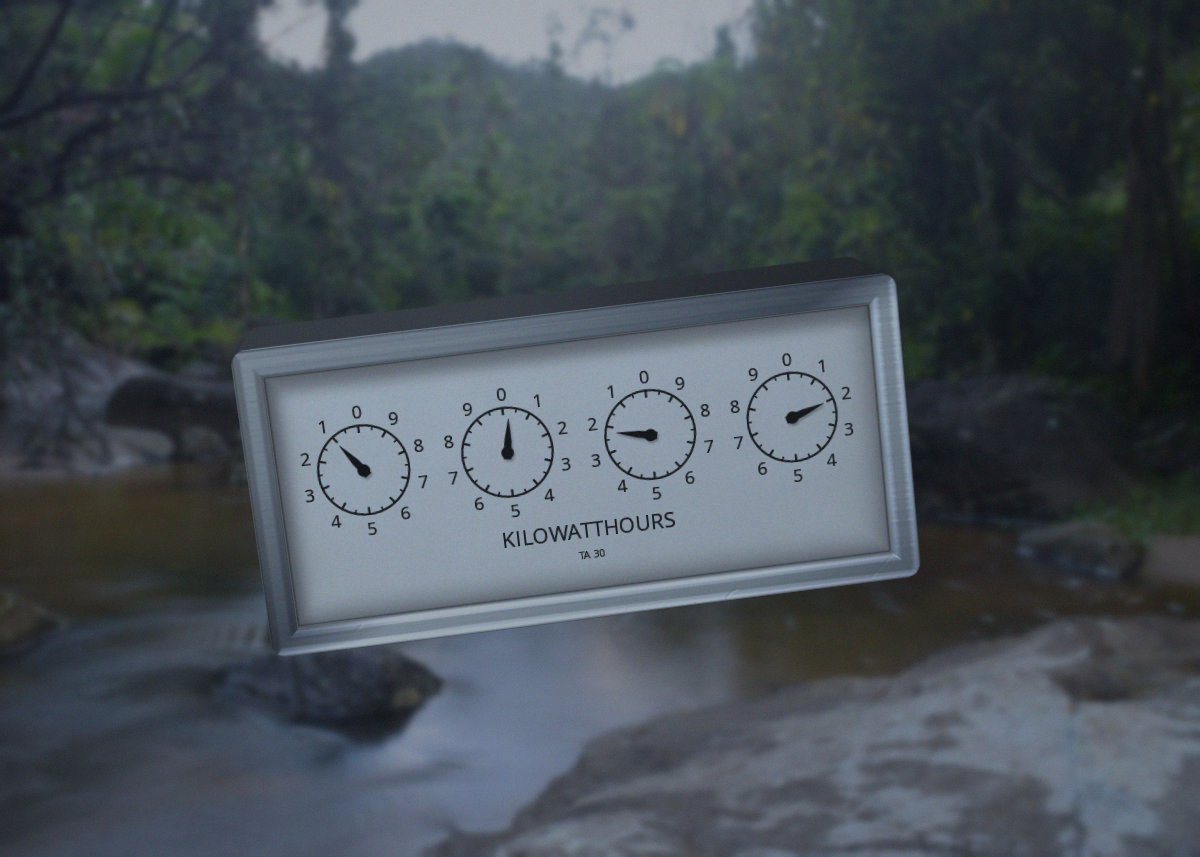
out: 1022 kWh
